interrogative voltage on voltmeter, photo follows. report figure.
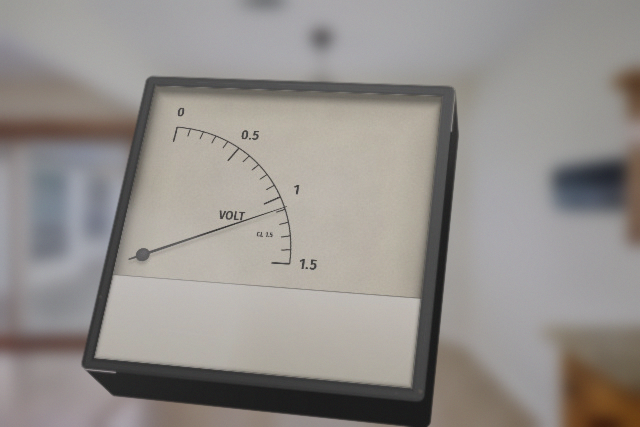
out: 1.1 V
